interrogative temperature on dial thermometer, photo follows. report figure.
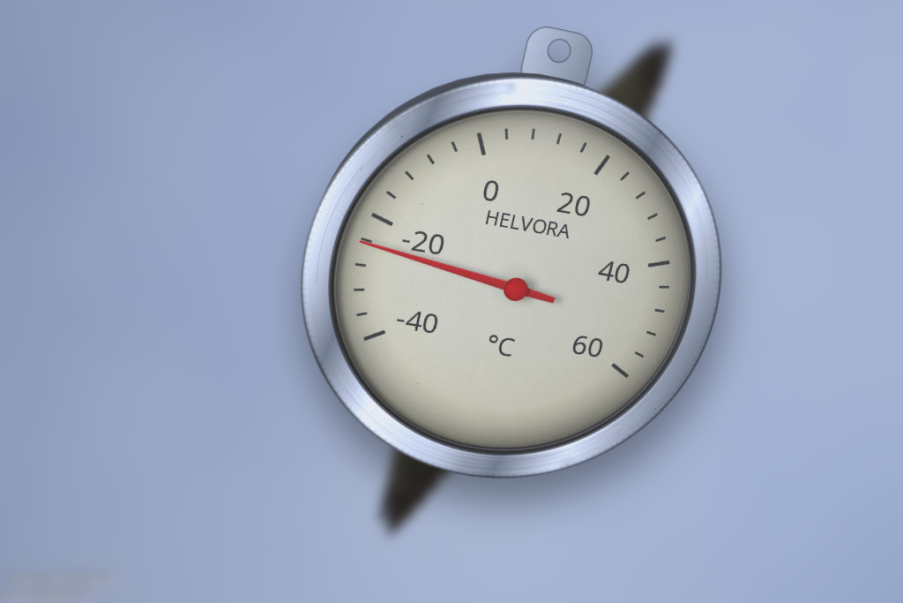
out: -24 °C
